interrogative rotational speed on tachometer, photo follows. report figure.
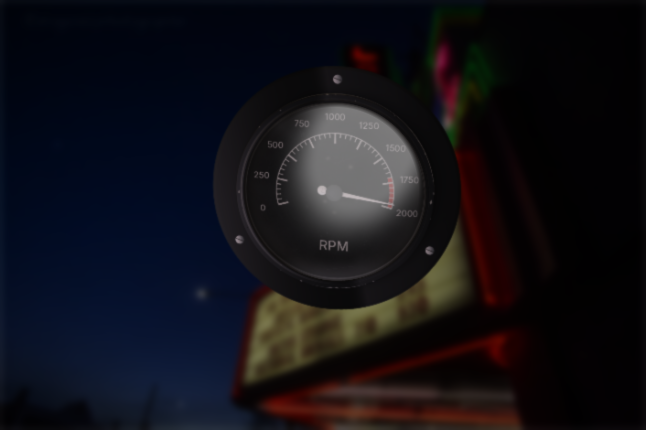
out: 1950 rpm
